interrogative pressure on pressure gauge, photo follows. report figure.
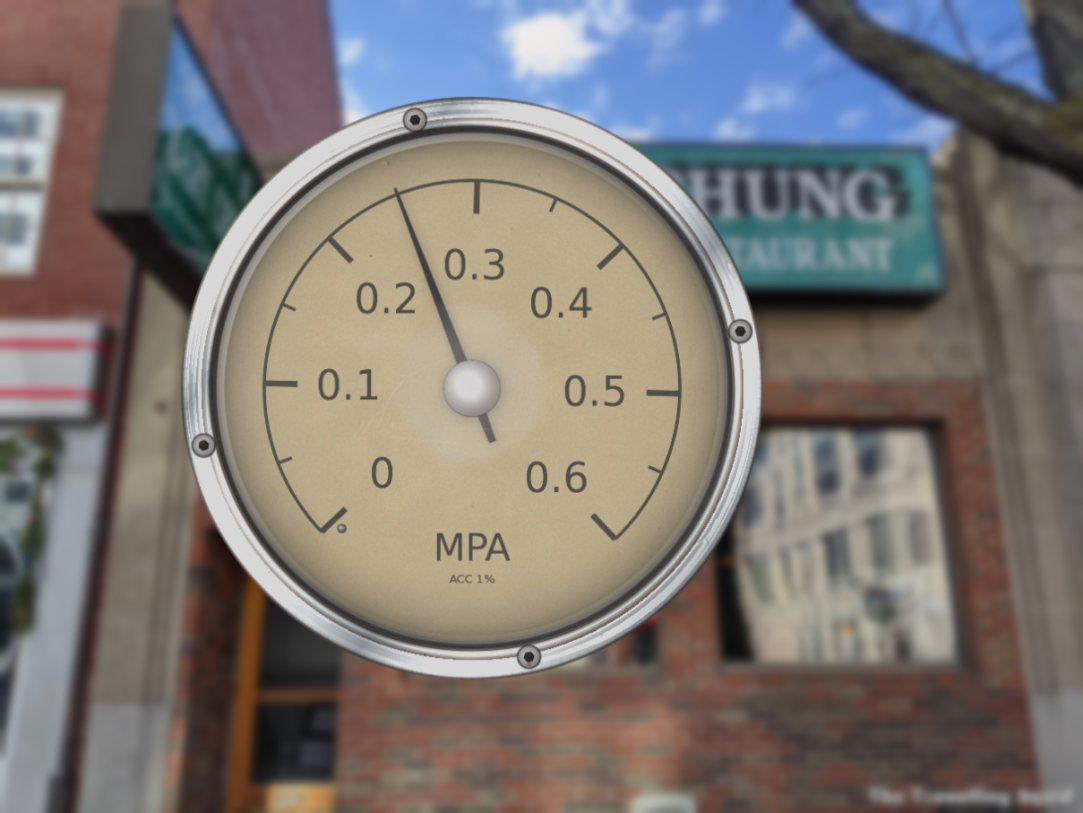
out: 0.25 MPa
